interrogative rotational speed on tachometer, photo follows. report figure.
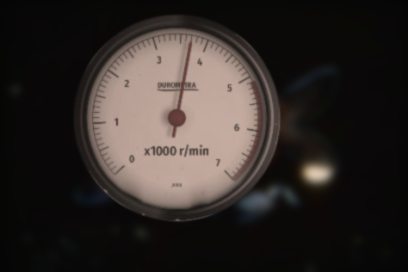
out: 3700 rpm
